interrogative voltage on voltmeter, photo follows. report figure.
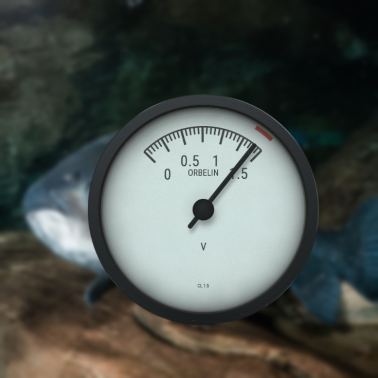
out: 1.4 V
